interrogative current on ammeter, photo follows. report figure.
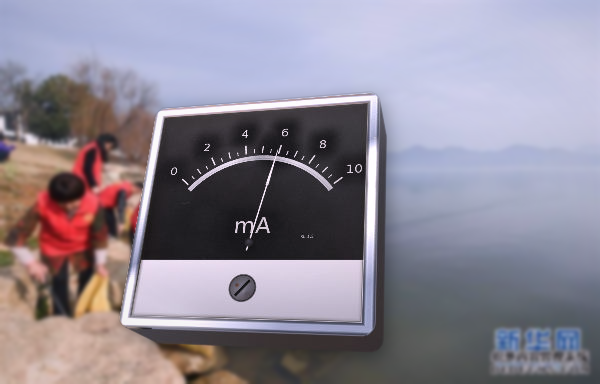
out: 6 mA
